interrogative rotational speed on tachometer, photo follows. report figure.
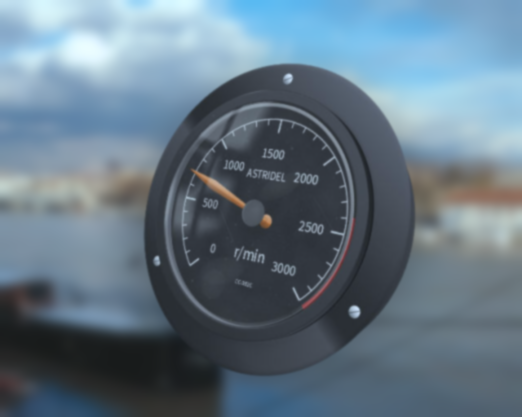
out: 700 rpm
